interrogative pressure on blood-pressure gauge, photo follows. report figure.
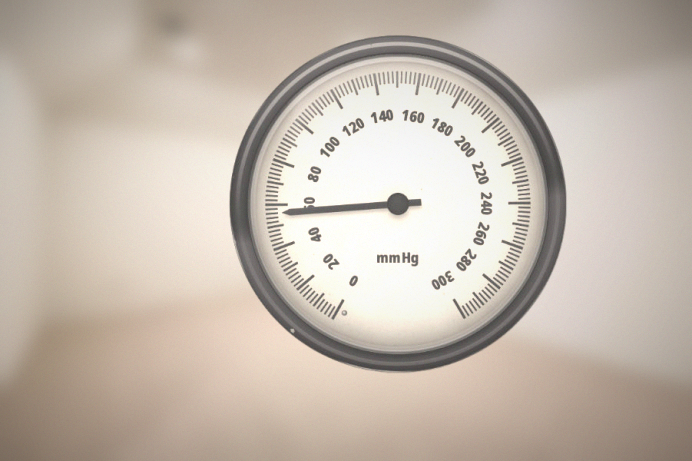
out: 56 mmHg
